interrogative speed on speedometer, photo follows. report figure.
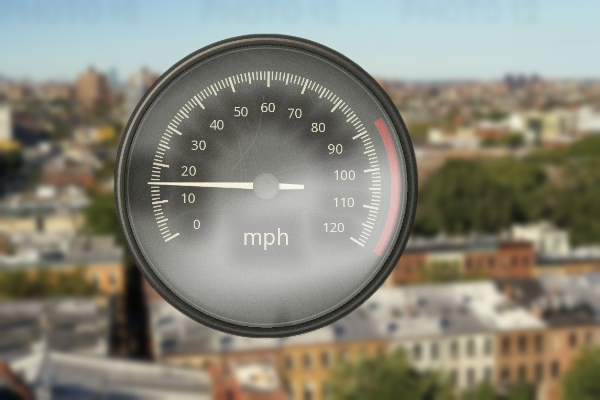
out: 15 mph
